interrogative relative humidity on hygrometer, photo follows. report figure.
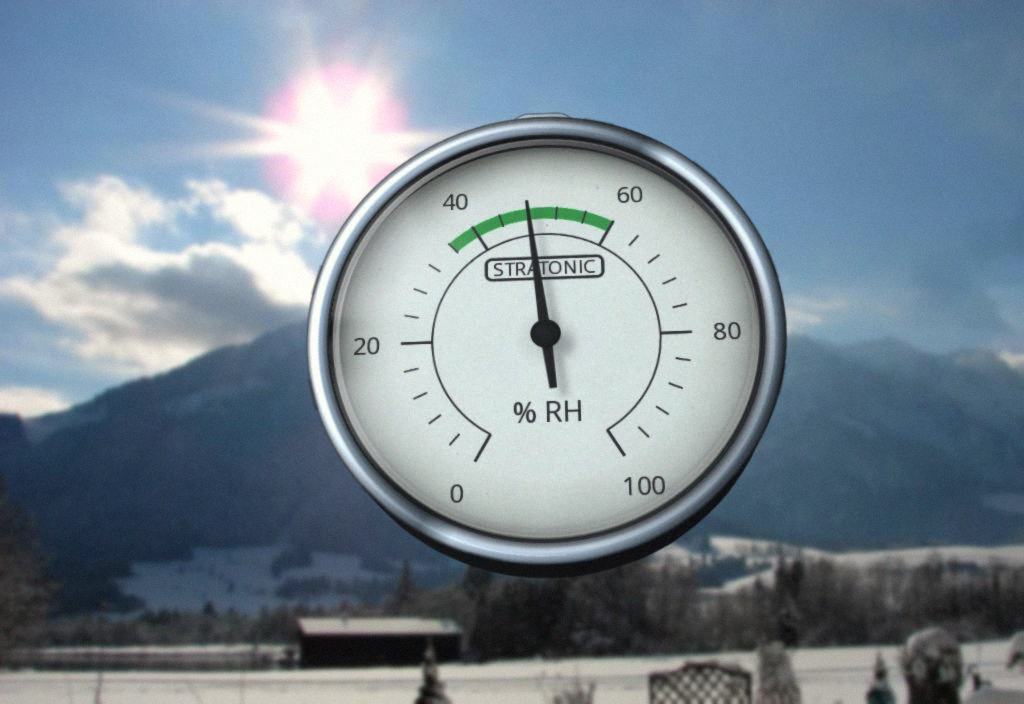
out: 48 %
